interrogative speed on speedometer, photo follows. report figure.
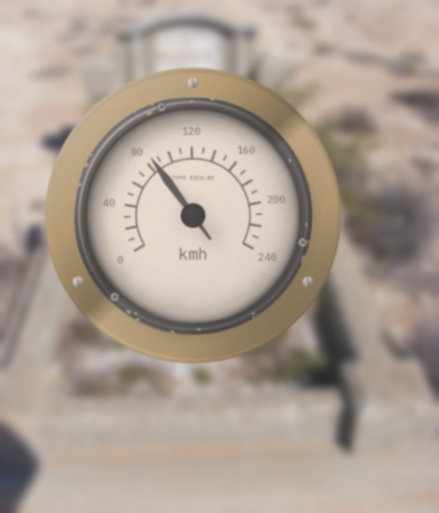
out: 85 km/h
